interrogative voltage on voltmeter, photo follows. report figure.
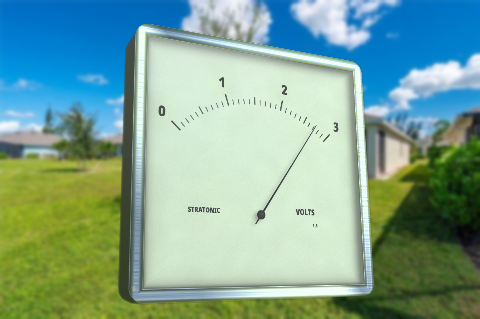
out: 2.7 V
